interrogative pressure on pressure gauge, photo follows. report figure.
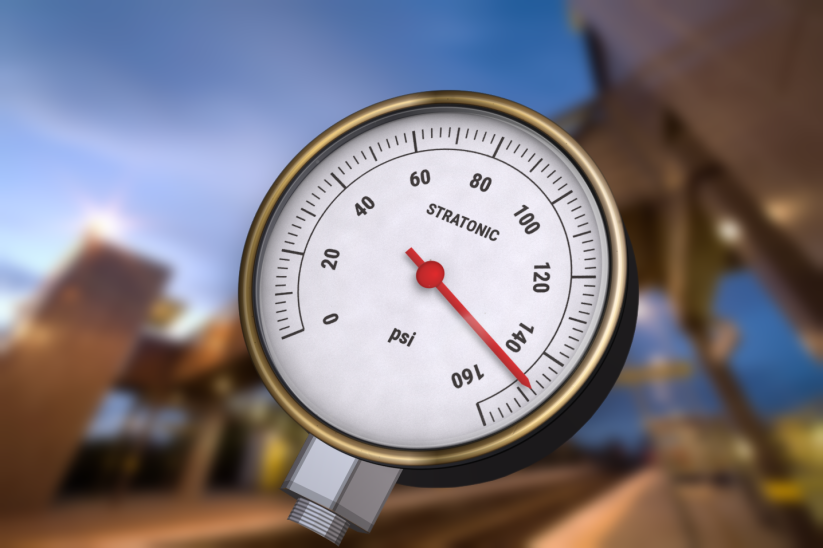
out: 148 psi
